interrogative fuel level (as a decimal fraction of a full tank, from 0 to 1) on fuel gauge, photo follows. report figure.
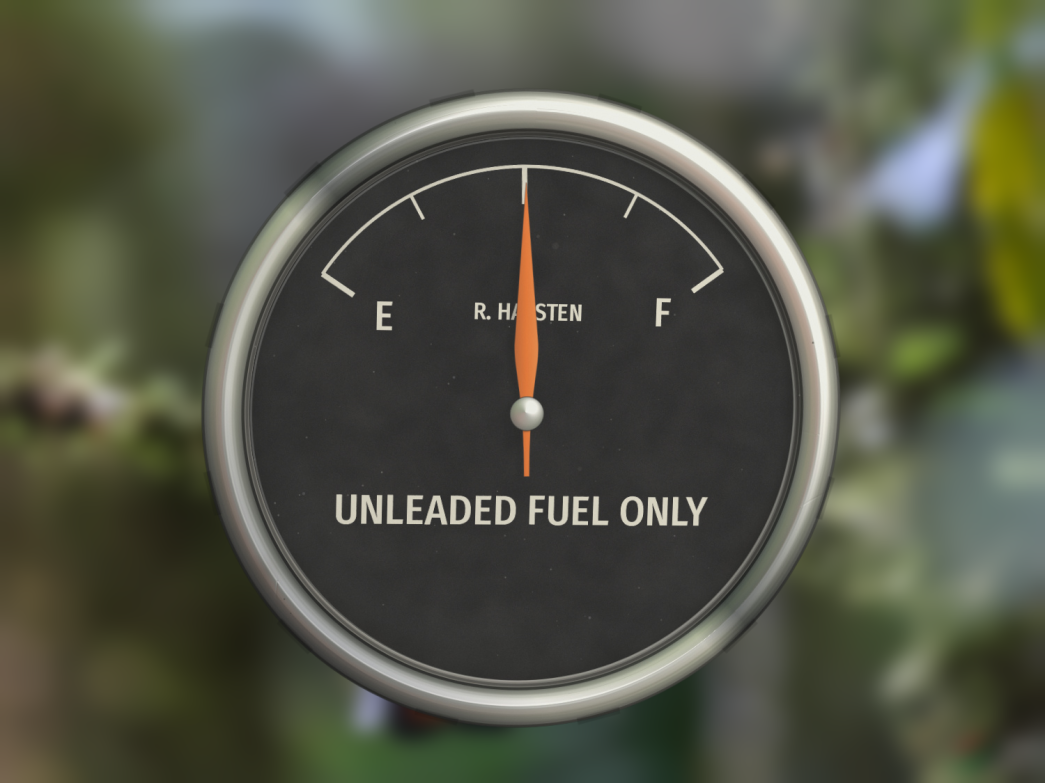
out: 0.5
